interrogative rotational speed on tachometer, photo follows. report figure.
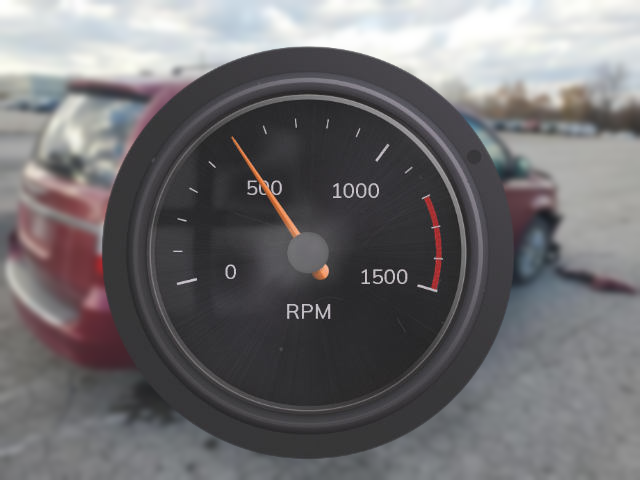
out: 500 rpm
